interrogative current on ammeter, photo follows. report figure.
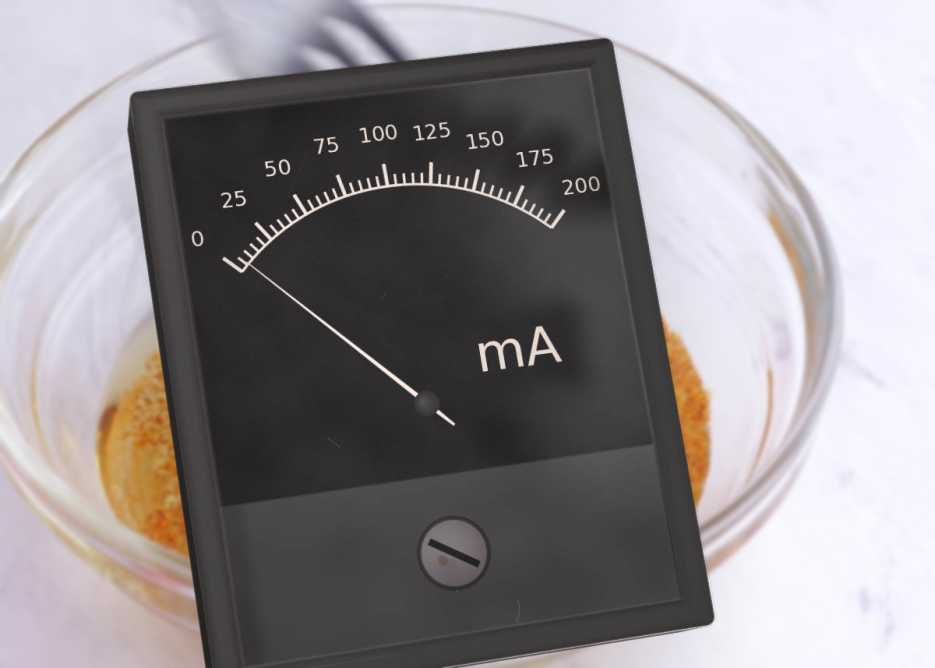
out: 5 mA
